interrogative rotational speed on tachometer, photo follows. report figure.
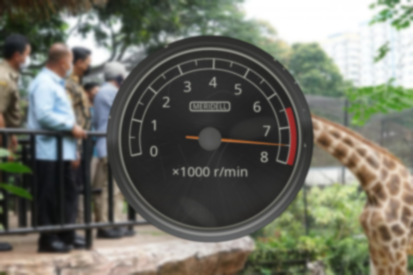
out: 7500 rpm
